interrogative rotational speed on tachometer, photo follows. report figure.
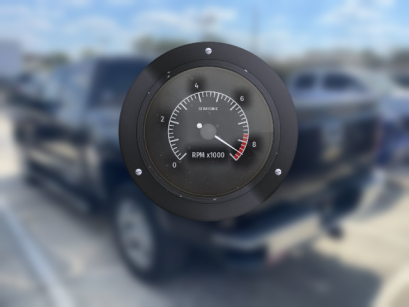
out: 8600 rpm
